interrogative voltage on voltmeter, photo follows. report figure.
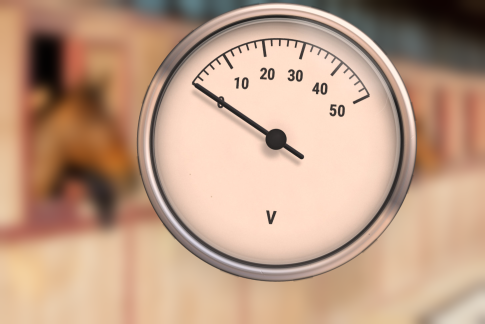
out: 0 V
